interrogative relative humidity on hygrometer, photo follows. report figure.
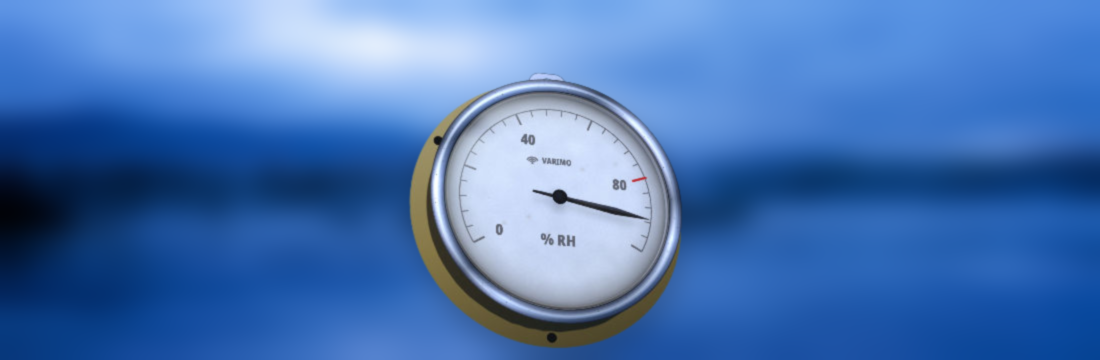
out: 92 %
